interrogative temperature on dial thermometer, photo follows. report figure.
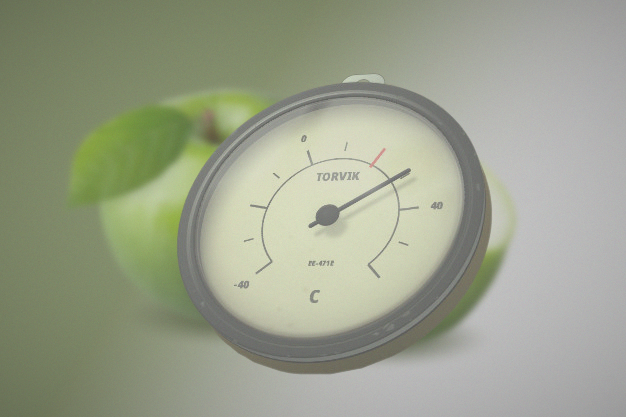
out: 30 °C
